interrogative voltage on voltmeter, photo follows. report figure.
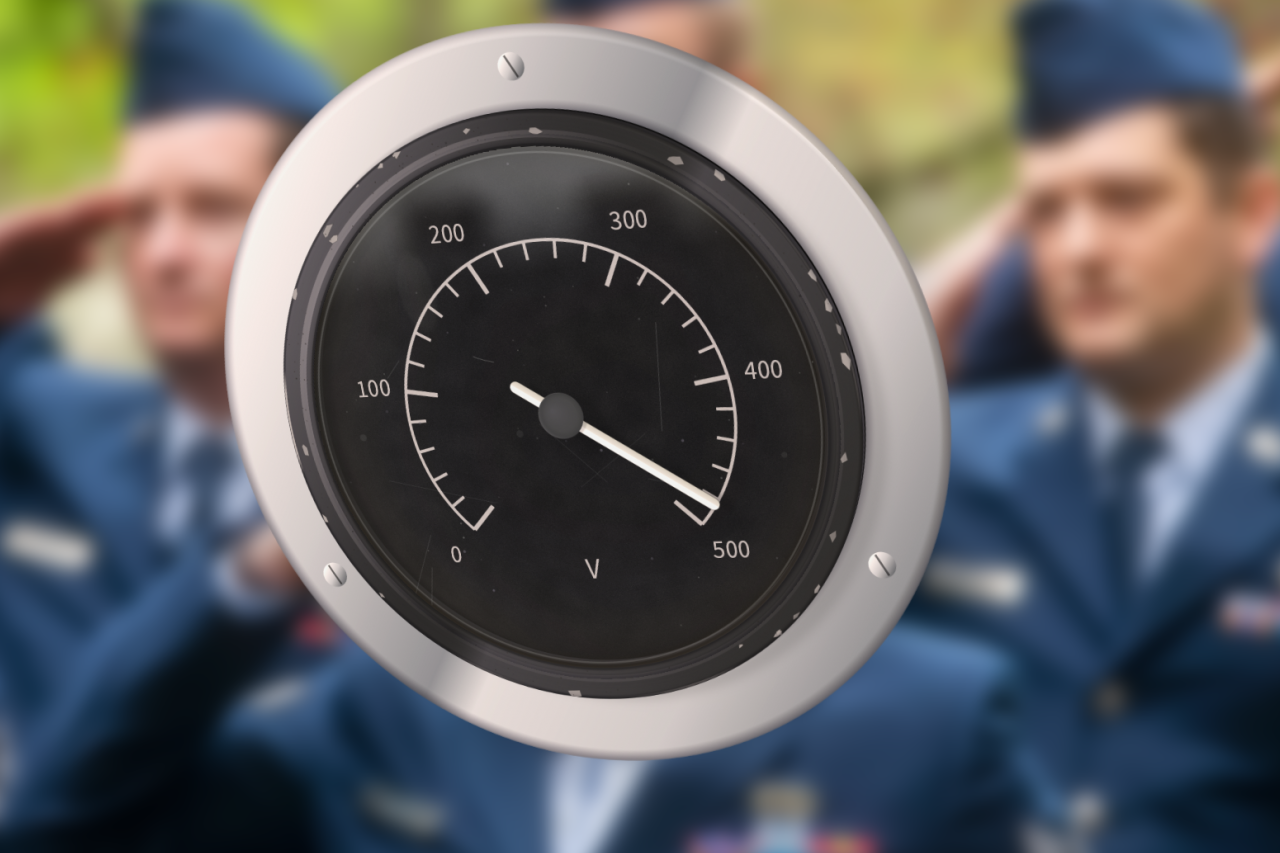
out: 480 V
